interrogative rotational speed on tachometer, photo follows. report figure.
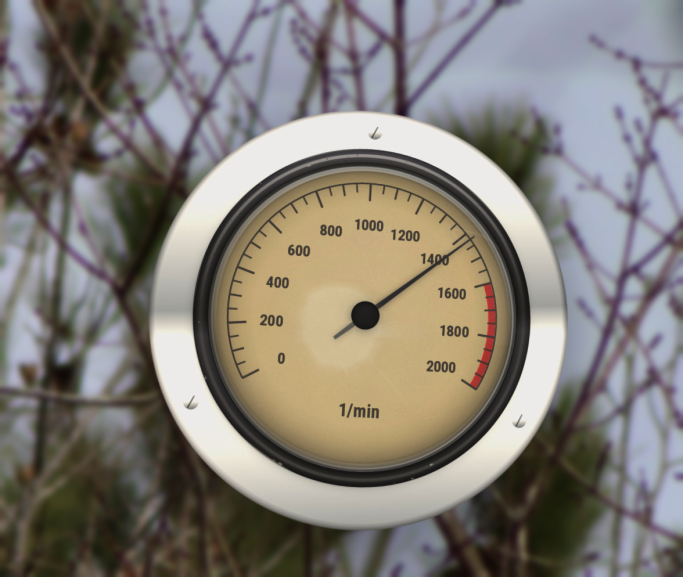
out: 1425 rpm
